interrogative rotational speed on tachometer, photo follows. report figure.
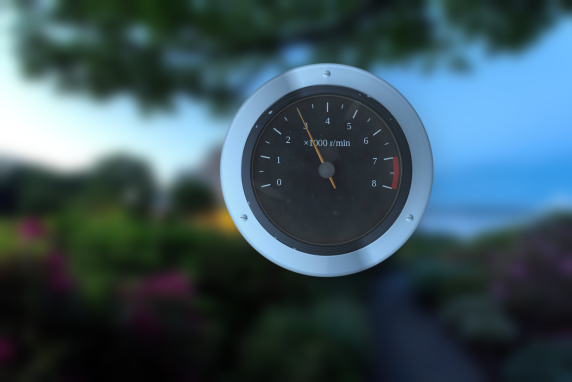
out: 3000 rpm
